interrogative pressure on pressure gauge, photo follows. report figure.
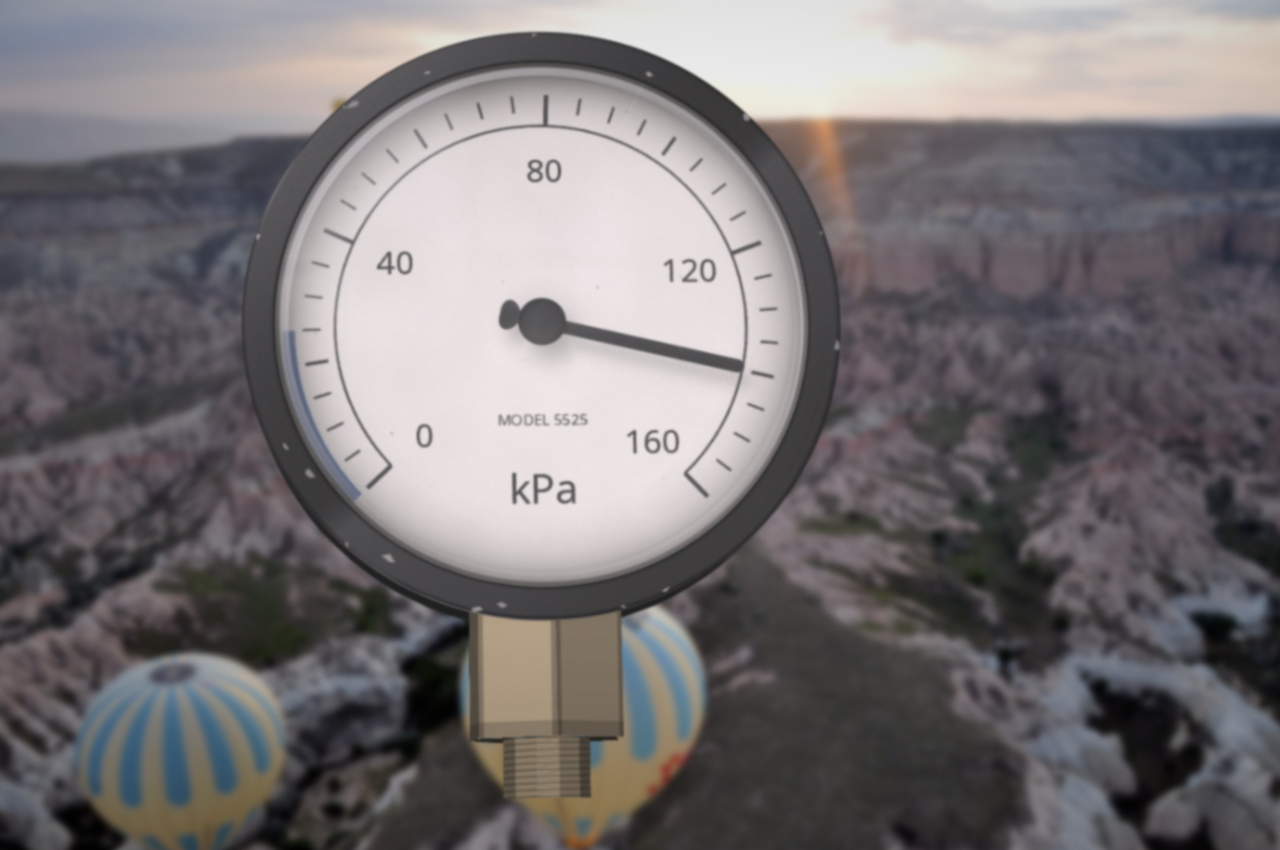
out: 140 kPa
